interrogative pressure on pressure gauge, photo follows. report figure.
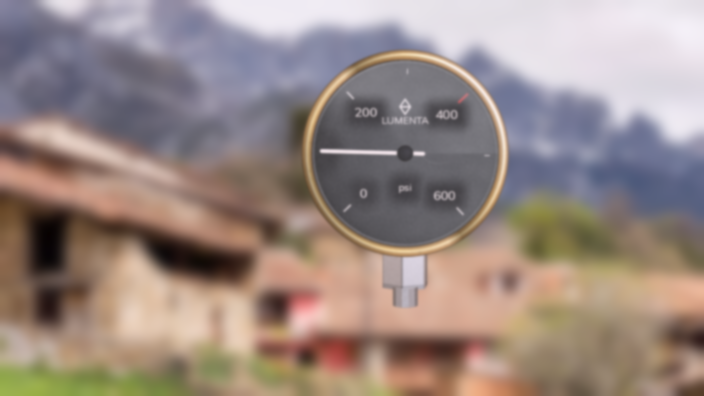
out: 100 psi
